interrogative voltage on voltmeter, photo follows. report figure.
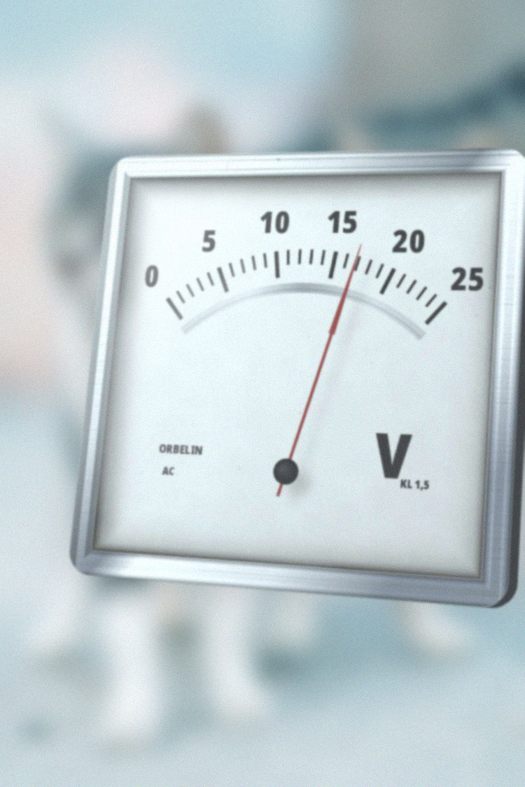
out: 17 V
